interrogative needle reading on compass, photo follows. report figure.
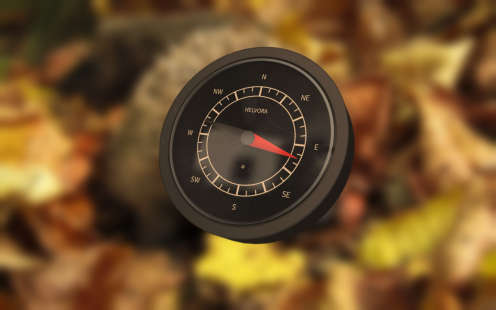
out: 105 °
